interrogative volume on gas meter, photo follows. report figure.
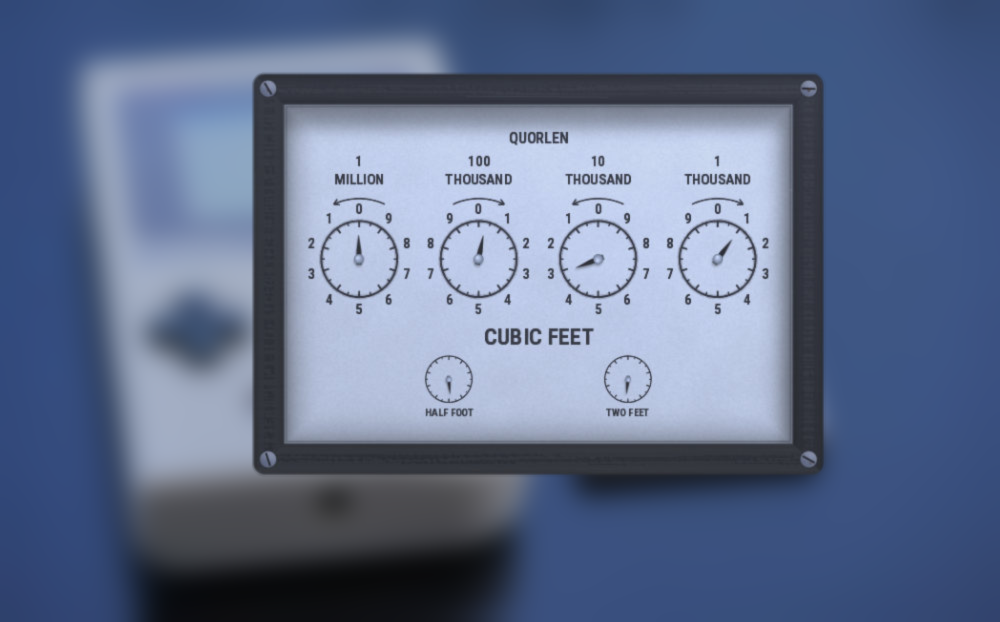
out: 3100 ft³
